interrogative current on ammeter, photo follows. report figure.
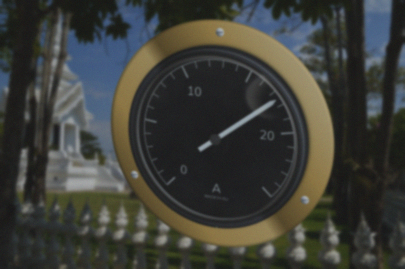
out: 17.5 A
